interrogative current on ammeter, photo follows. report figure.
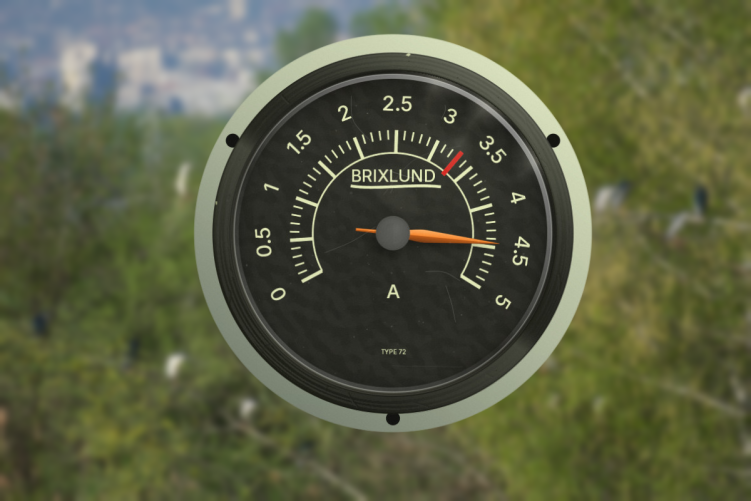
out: 4.45 A
